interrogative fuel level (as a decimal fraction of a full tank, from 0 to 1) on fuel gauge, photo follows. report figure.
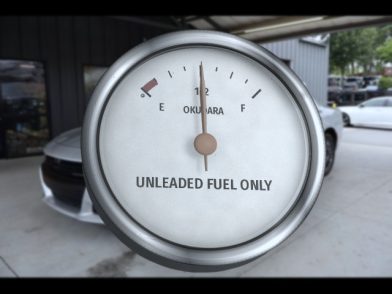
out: 0.5
